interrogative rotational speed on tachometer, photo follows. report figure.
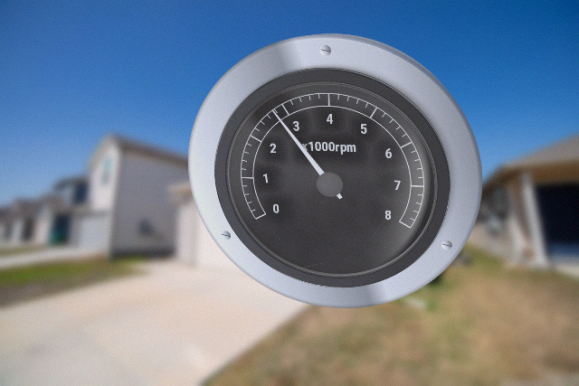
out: 2800 rpm
